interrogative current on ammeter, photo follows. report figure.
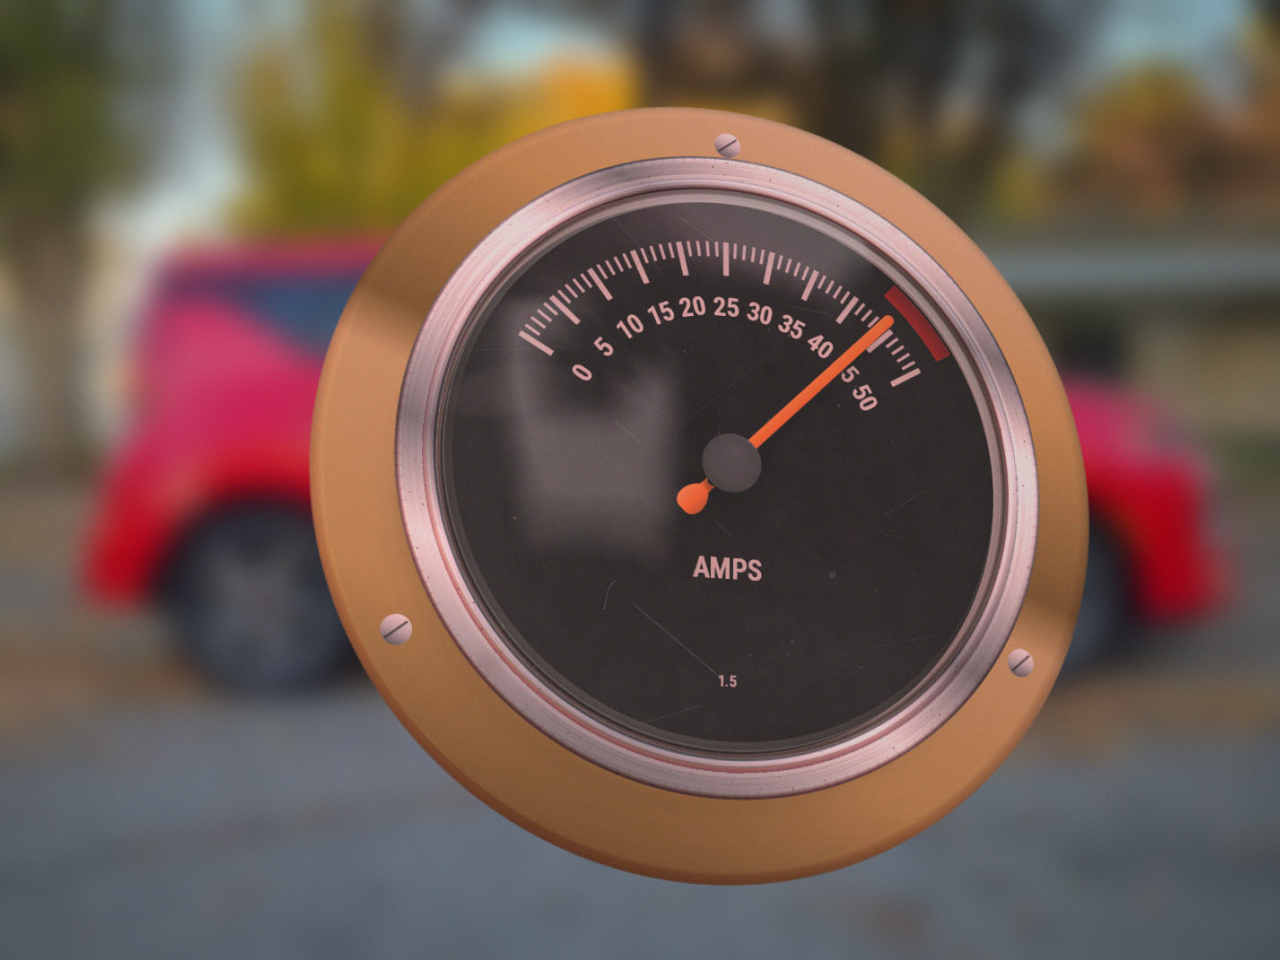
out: 44 A
